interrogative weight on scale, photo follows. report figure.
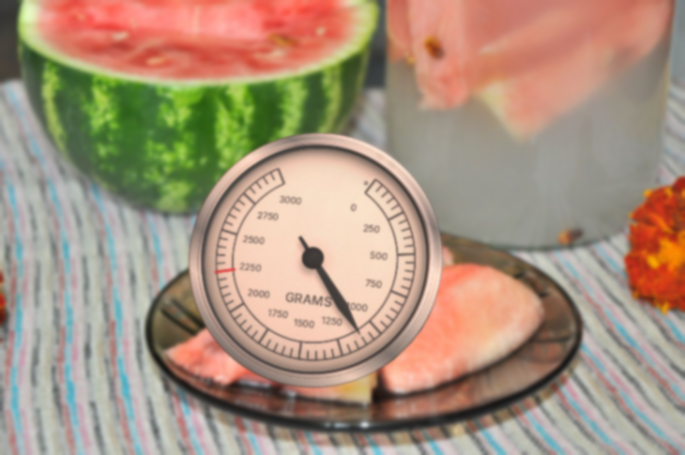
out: 1100 g
